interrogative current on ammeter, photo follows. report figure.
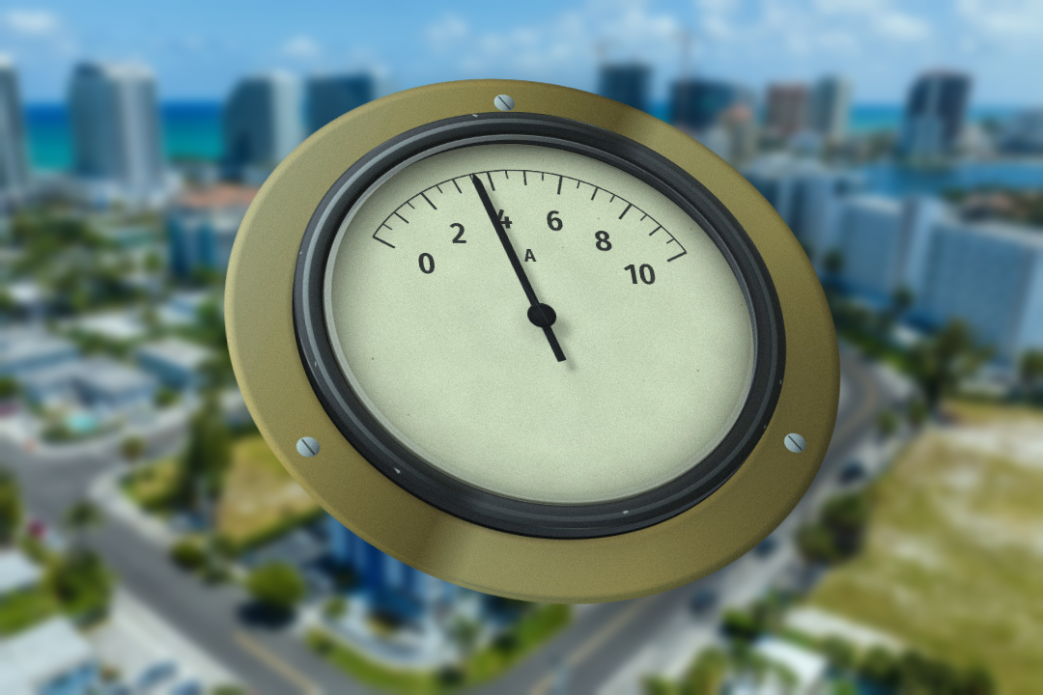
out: 3.5 A
